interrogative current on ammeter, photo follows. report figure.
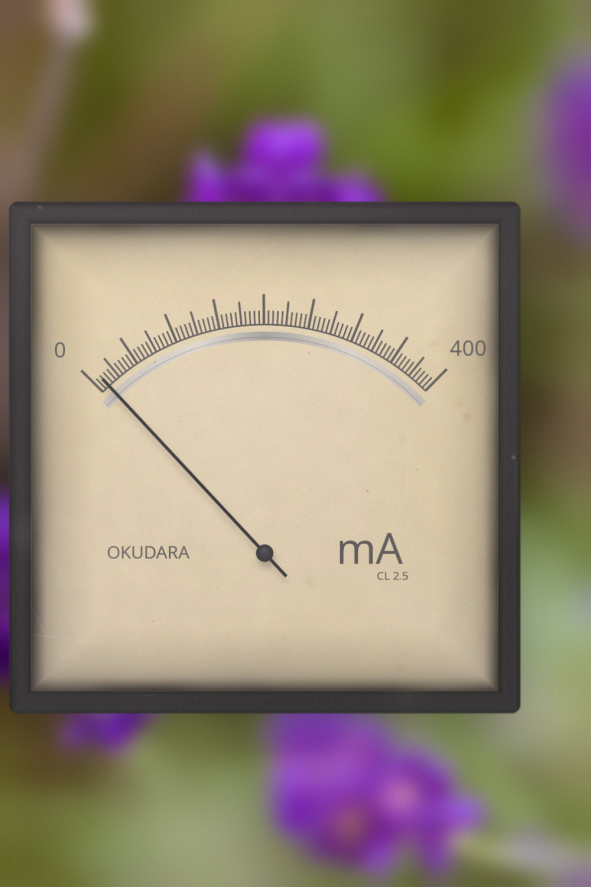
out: 10 mA
